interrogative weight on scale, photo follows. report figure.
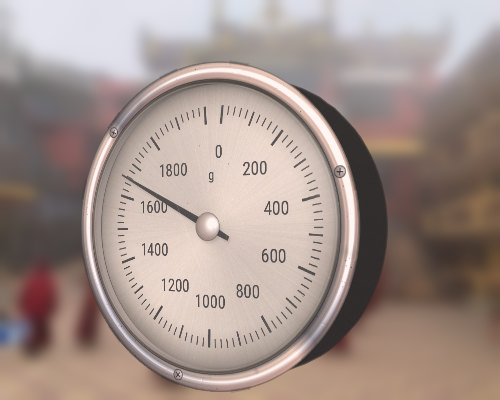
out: 1660 g
